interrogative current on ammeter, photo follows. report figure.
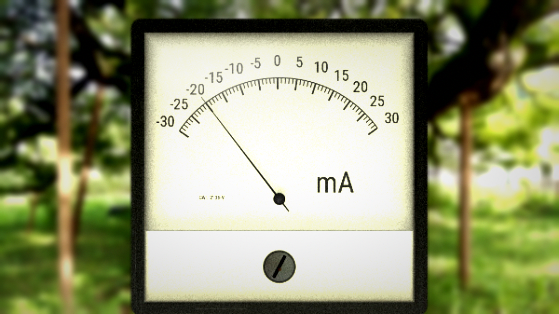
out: -20 mA
